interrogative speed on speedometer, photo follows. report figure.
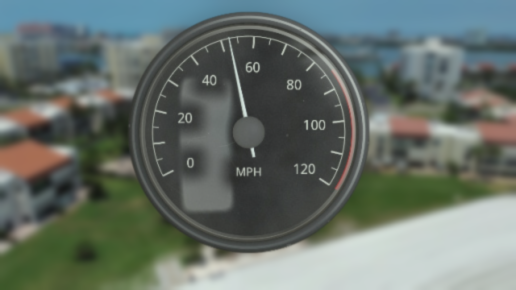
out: 52.5 mph
